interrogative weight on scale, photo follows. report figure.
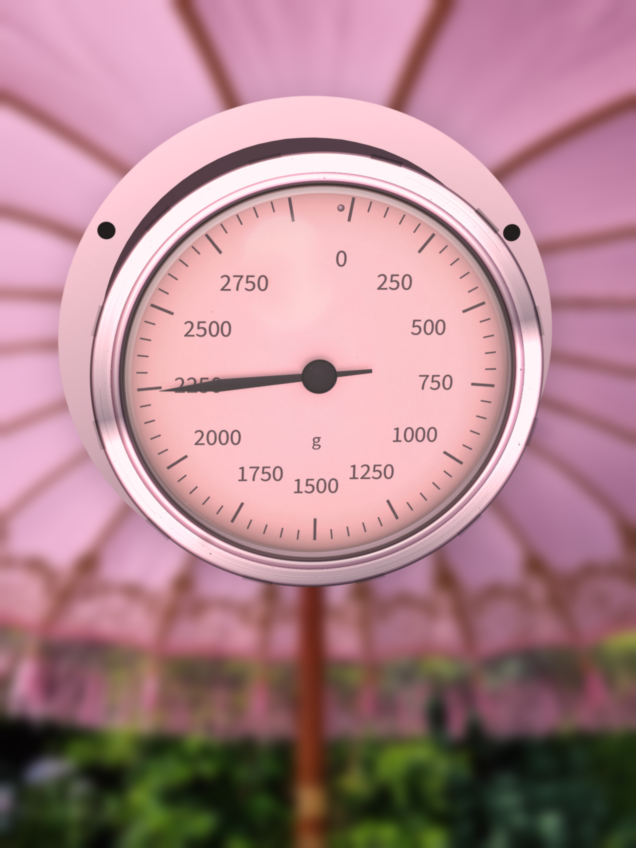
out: 2250 g
